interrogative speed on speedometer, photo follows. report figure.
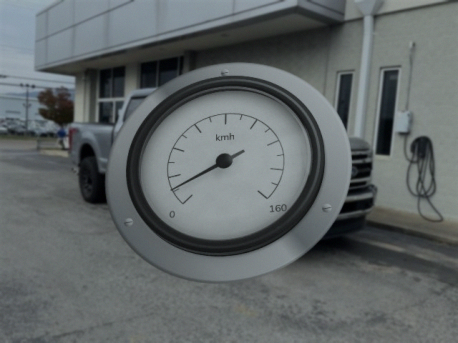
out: 10 km/h
